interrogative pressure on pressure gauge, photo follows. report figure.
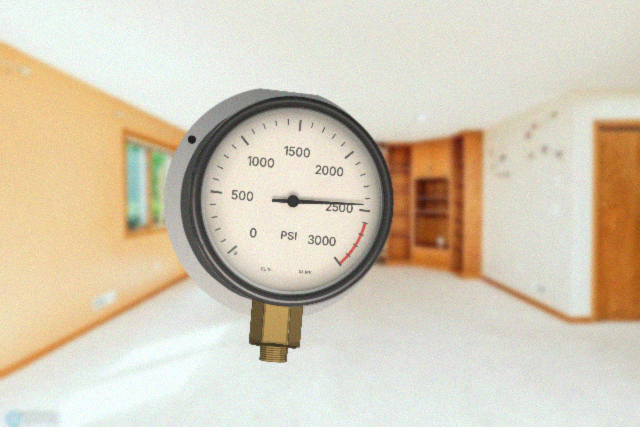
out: 2450 psi
